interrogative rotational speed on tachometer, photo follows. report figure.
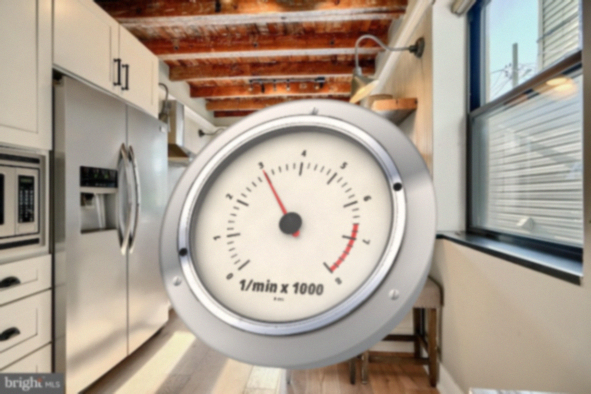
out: 3000 rpm
